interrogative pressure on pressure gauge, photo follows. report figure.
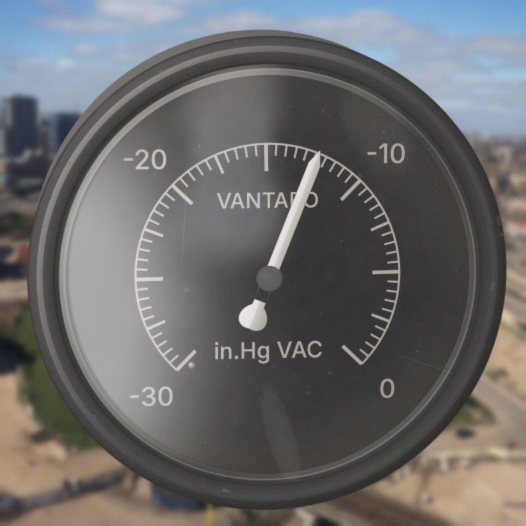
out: -12.5 inHg
